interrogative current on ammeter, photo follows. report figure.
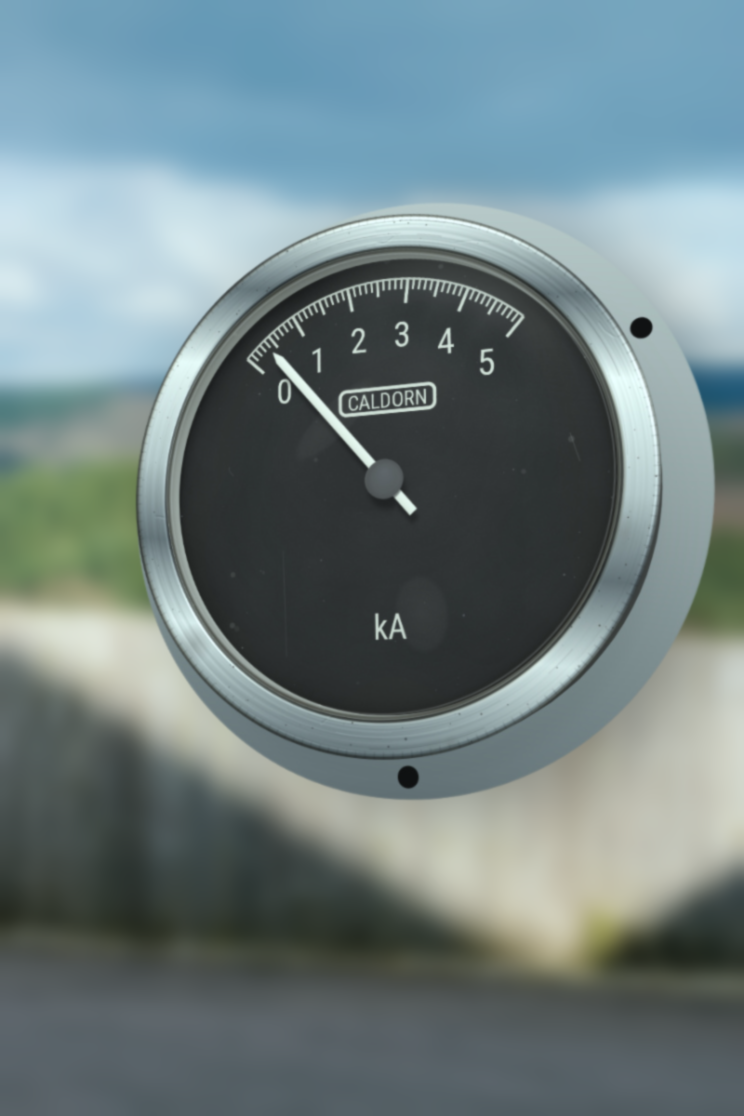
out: 0.4 kA
